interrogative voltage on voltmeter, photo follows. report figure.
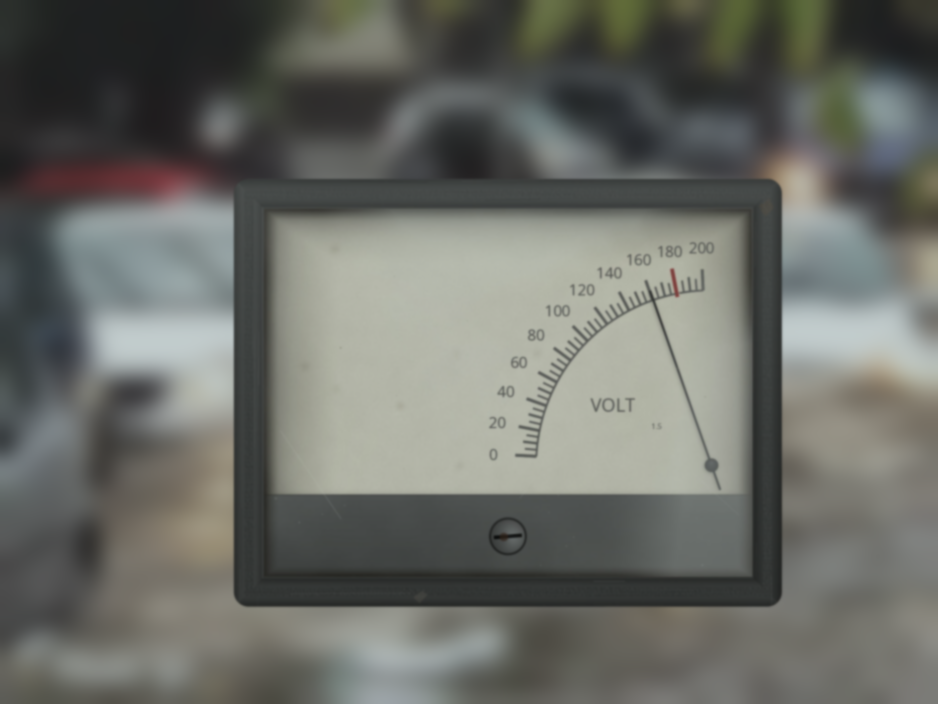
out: 160 V
